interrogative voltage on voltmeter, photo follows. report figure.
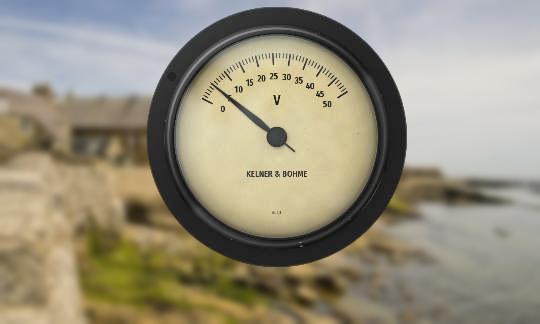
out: 5 V
